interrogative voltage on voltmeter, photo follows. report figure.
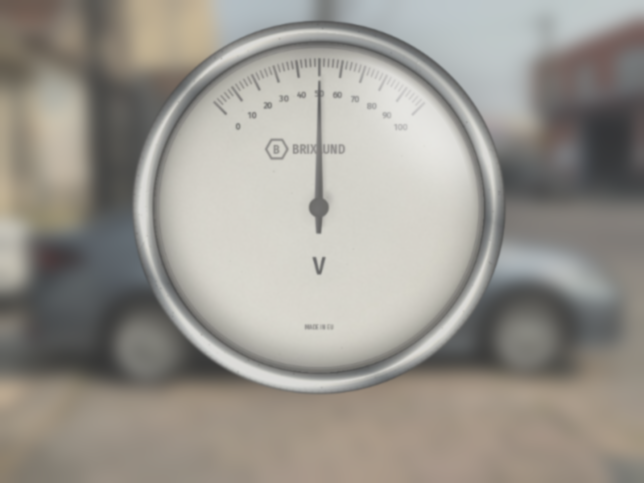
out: 50 V
